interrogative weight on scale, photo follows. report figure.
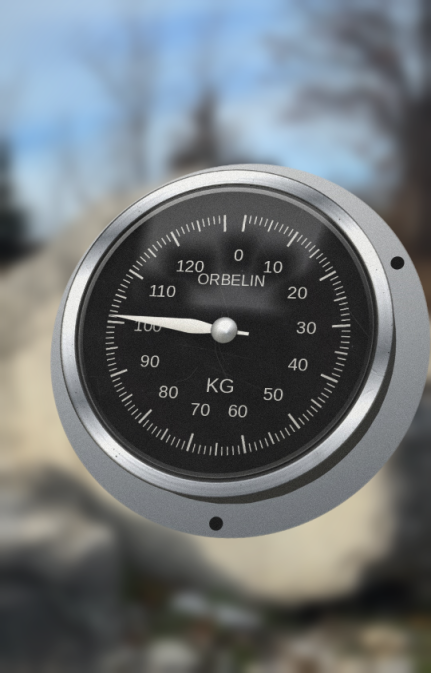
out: 101 kg
